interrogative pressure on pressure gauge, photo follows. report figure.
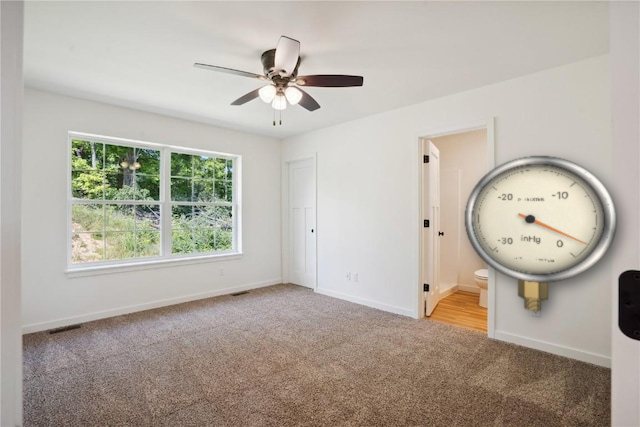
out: -2 inHg
